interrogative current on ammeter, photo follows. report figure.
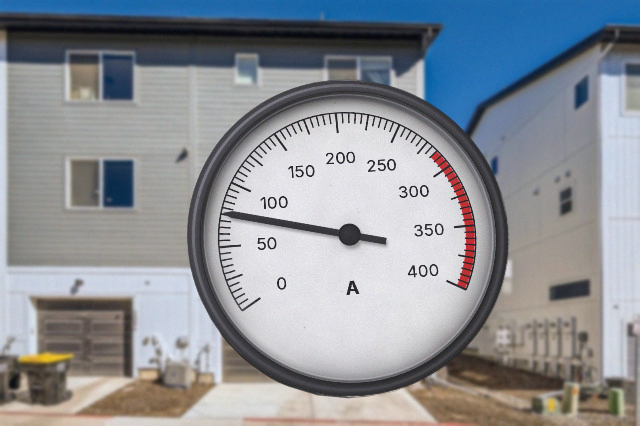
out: 75 A
